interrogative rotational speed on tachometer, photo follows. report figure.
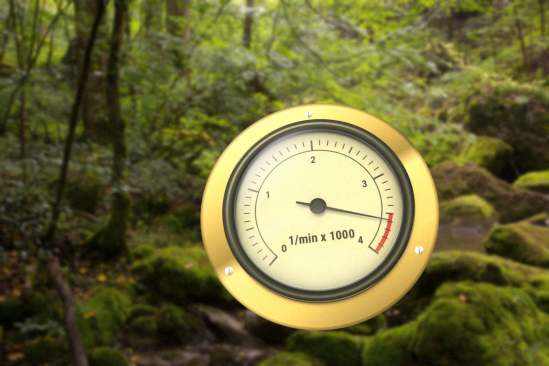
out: 3600 rpm
